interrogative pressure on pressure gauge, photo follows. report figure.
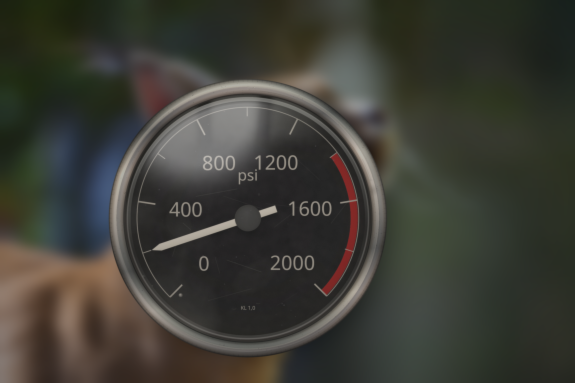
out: 200 psi
